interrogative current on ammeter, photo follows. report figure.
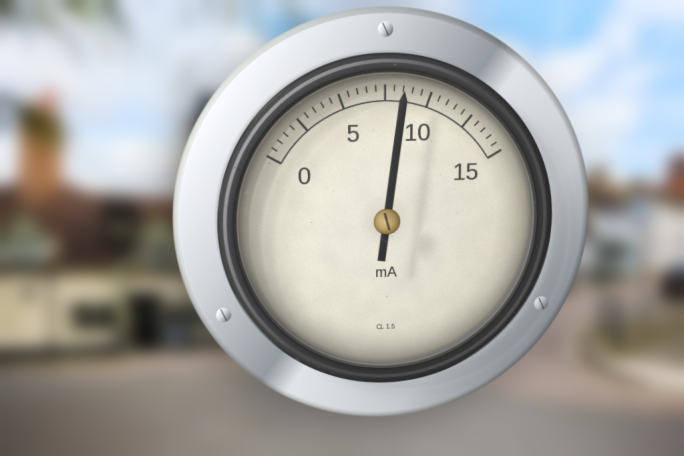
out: 8.5 mA
